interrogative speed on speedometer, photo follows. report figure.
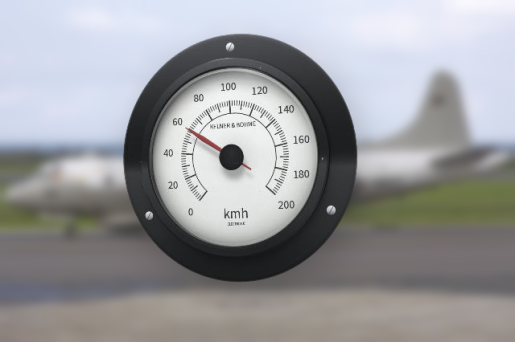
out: 60 km/h
